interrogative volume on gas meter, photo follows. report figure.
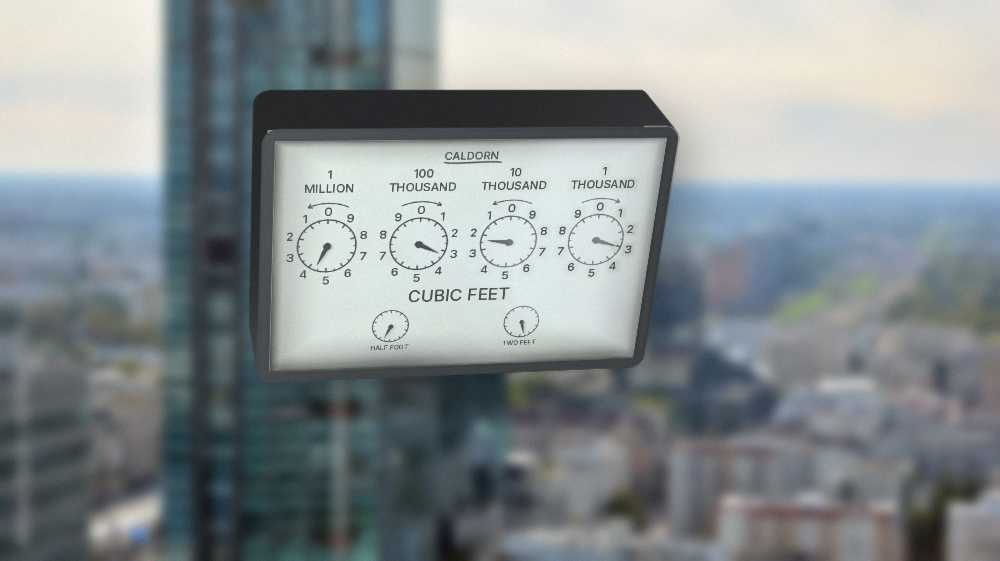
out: 432300 ft³
